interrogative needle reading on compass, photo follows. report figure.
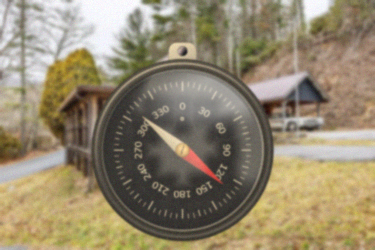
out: 130 °
